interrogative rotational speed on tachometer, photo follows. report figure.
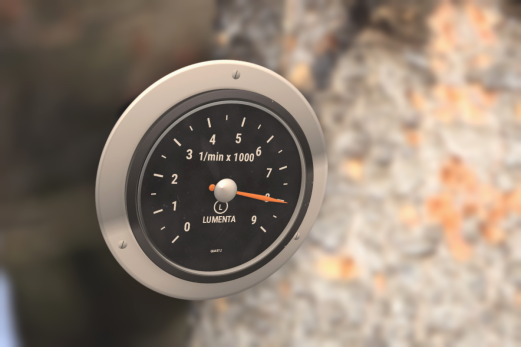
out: 8000 rpm
